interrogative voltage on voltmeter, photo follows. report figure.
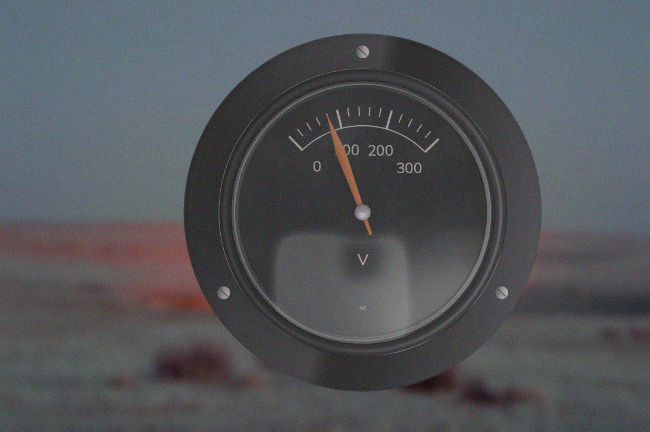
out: 80 V
